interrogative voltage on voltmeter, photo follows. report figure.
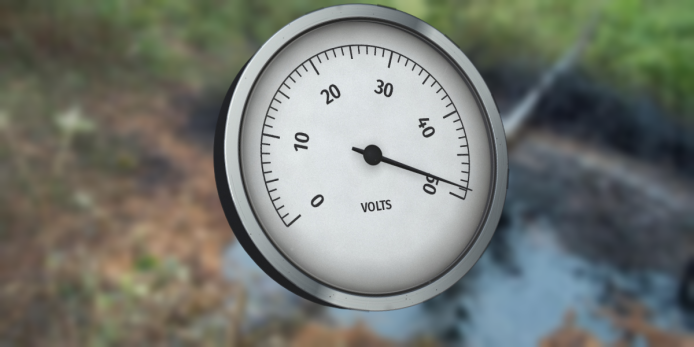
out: 49 V
